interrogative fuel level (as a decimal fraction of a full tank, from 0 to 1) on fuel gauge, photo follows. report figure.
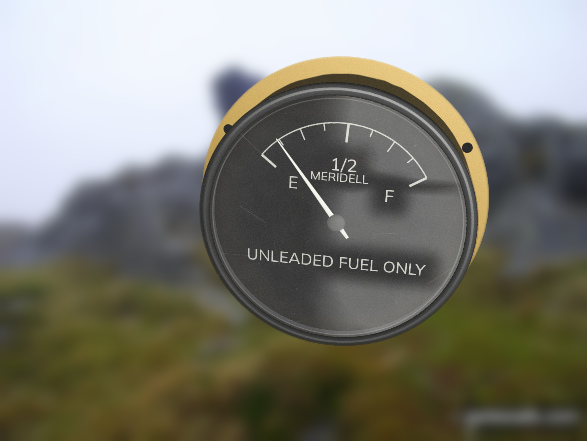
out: 0.125
